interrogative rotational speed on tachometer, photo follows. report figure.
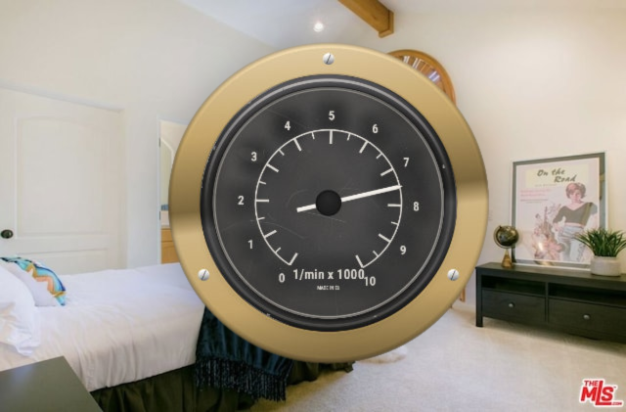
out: 7500 rpm
